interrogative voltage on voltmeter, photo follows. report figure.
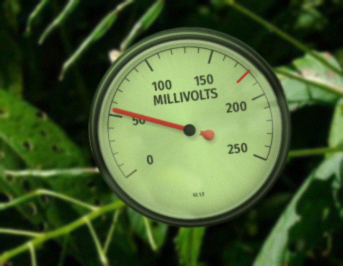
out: 55 mV
